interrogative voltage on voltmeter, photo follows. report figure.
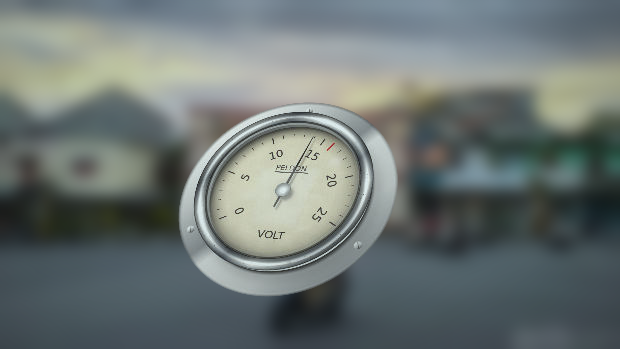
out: 14 V
